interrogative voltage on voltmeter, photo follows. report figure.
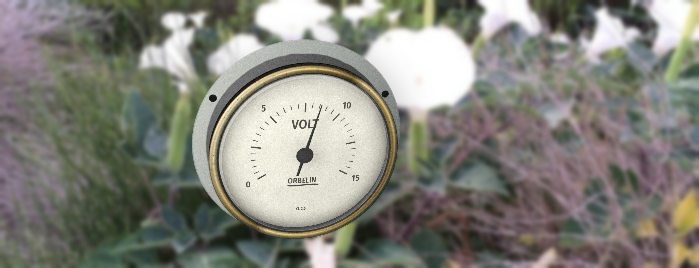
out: 8.5 V
